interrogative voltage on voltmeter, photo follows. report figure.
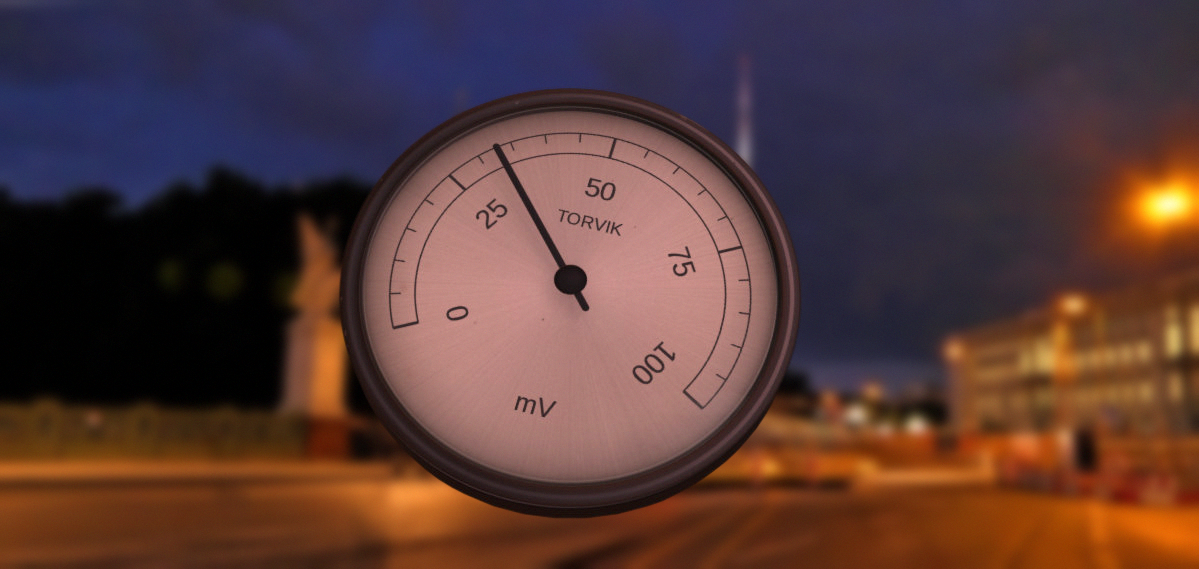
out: 32.5 mV
